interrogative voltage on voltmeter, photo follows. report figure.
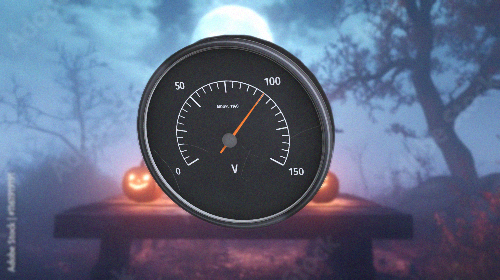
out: 100 V
